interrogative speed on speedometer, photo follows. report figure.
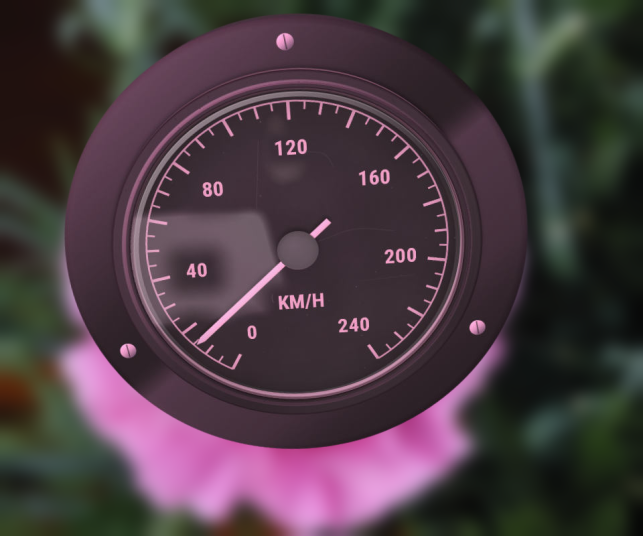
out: 15 km/h
